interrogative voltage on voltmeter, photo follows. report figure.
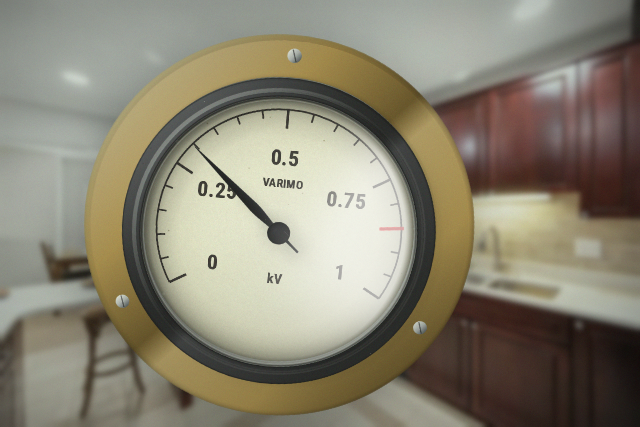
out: 0.3 kV
